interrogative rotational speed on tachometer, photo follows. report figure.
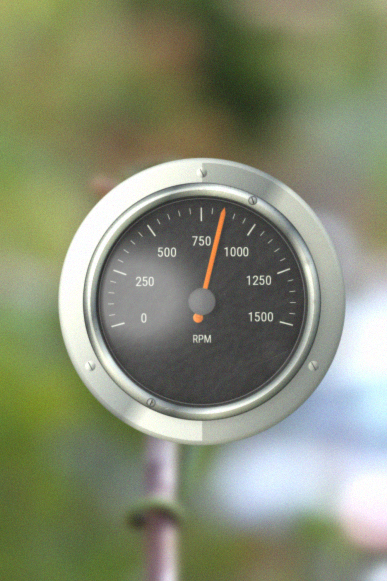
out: 850 rpm
